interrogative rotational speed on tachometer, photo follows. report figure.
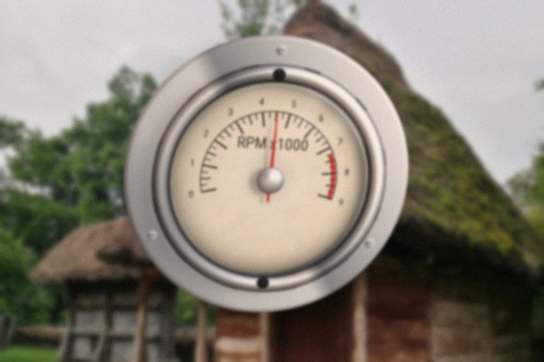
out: 4500 rpm
